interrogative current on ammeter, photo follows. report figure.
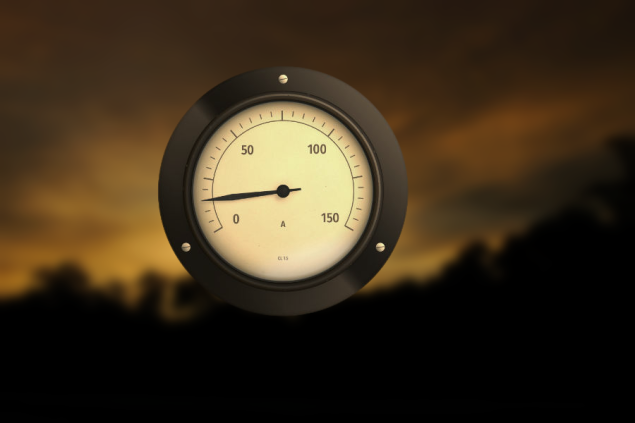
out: 15 A
